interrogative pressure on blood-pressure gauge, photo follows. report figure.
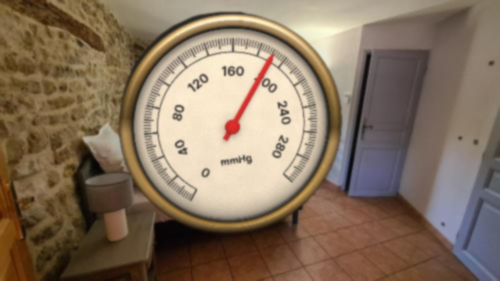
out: 190 mmHg
